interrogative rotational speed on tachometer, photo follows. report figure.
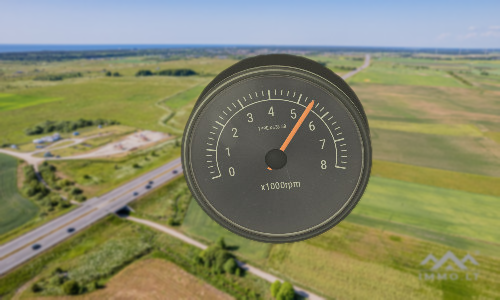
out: 5400 rpm
